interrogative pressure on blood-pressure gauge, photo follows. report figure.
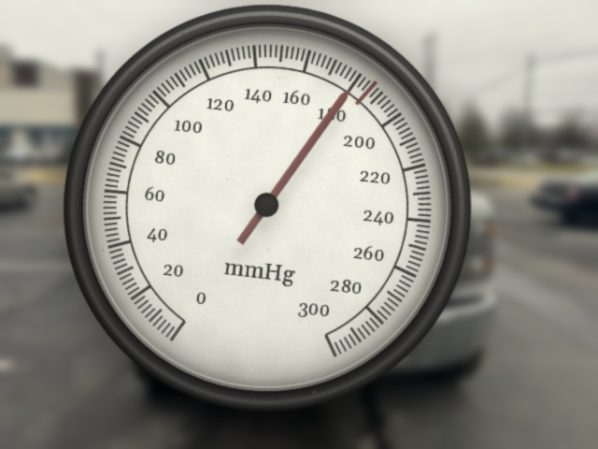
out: 180 mmHg
